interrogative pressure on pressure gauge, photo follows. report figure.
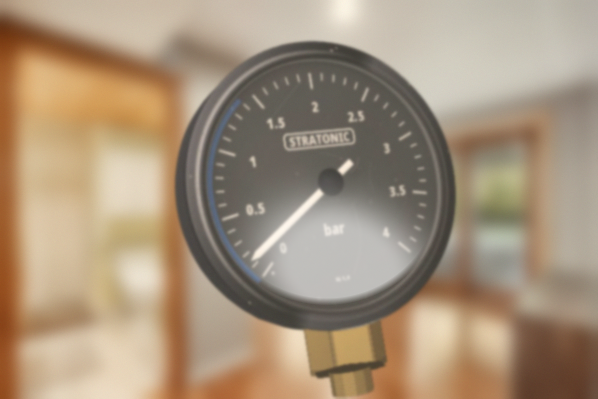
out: 0.15 bar
